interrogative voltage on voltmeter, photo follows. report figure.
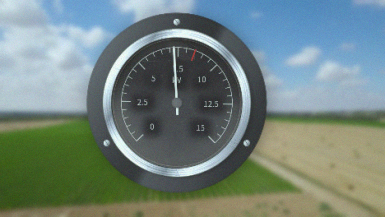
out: 7.25 kV
